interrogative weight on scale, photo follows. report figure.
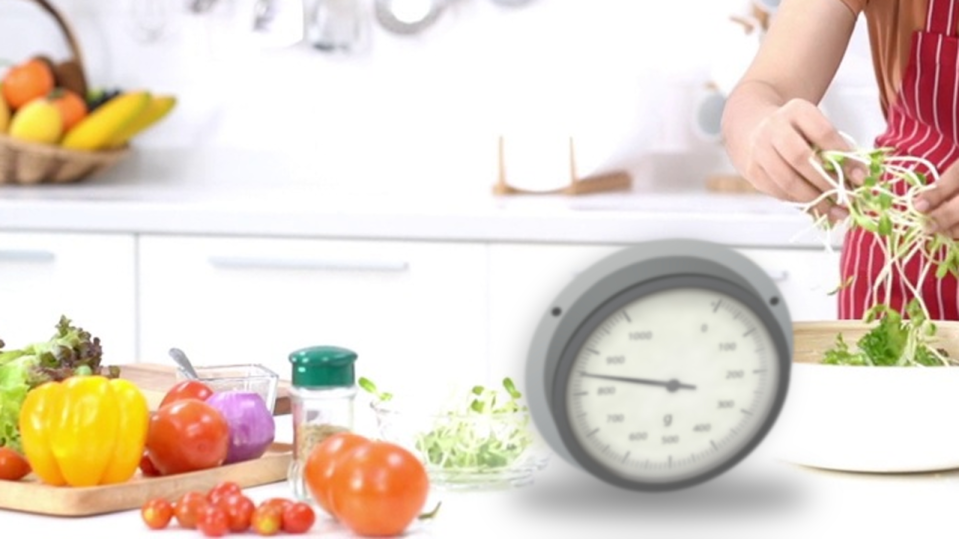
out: 850 g
